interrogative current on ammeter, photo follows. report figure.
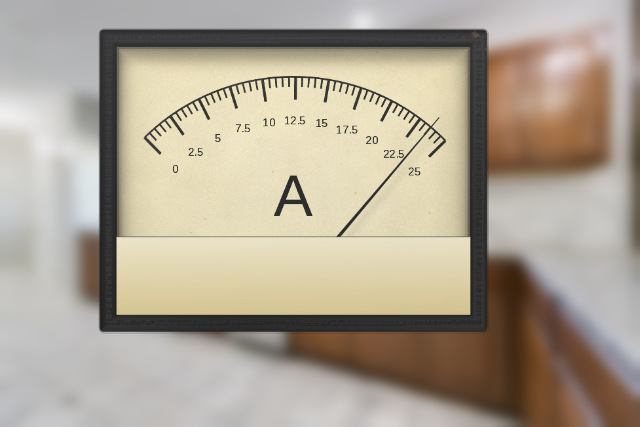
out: 23.5 A
